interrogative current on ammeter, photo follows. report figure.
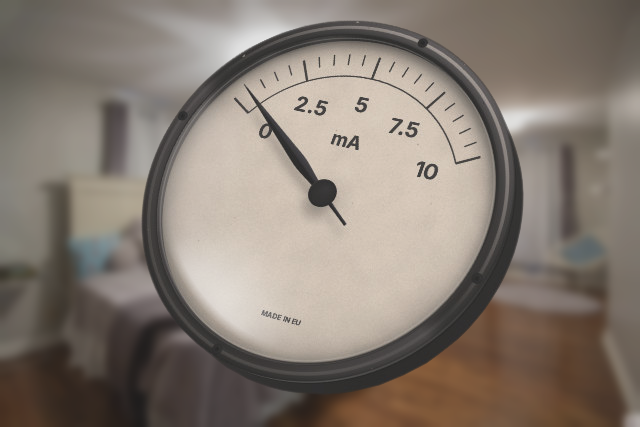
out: 0.5 mA
